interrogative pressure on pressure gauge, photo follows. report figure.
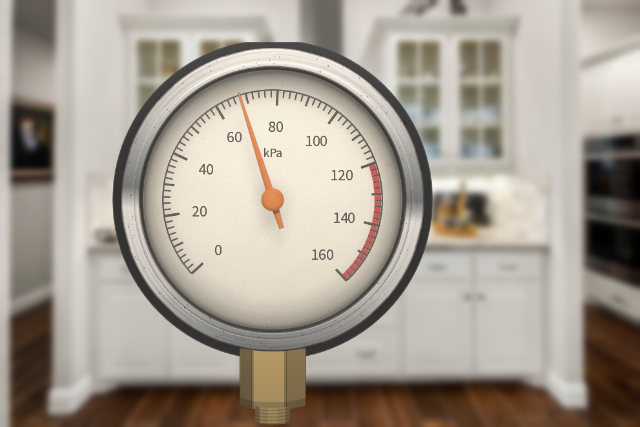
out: 68 kPa
